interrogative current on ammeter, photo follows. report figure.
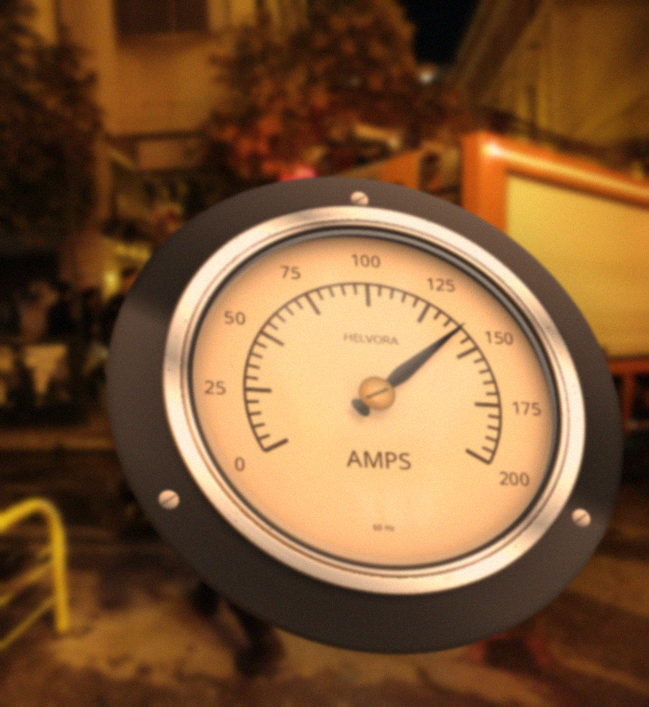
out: 140 A
